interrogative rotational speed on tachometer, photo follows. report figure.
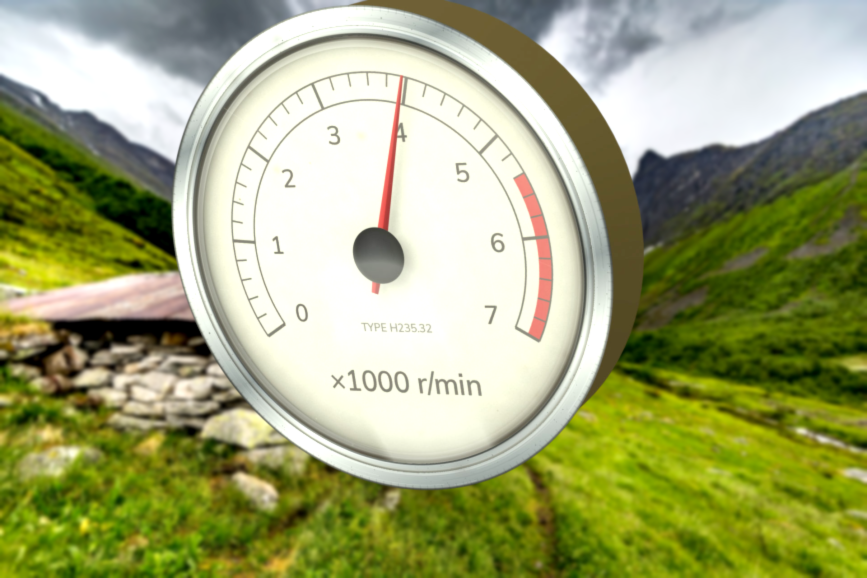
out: 4000 rpm
